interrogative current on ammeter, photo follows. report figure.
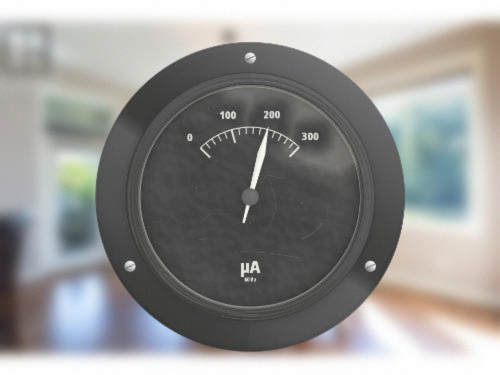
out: 200 µA
